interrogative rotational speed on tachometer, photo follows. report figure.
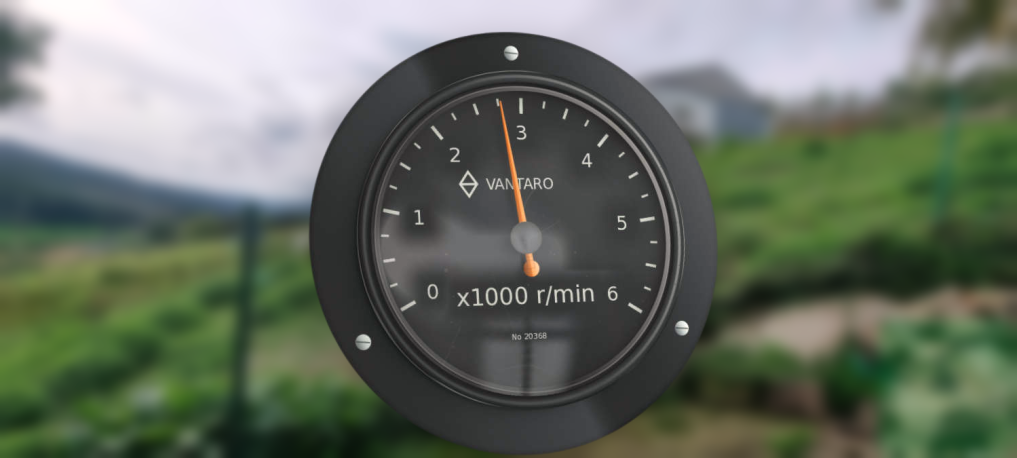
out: 2750 rpm
